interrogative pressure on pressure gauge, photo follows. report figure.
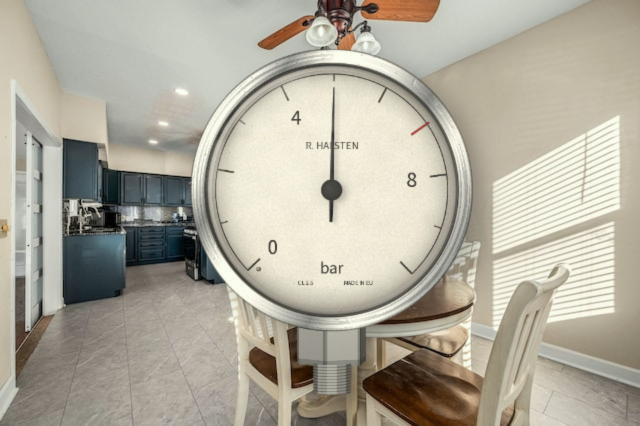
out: 5 bar
